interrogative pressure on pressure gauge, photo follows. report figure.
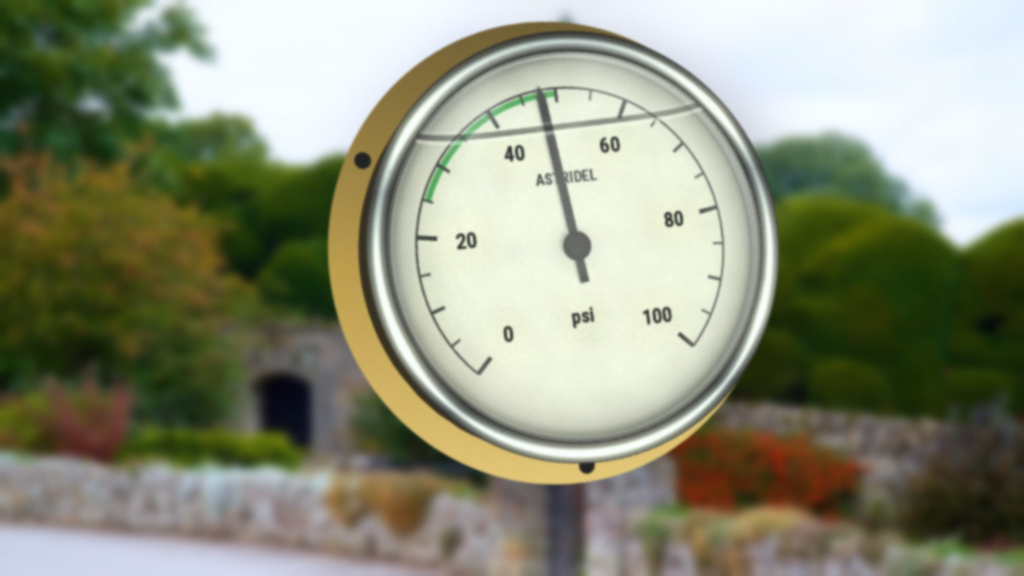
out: 47.5 psi
